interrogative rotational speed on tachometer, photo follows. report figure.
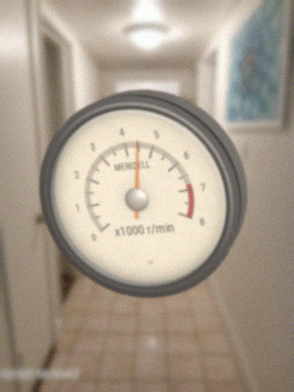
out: 4500 rpm
